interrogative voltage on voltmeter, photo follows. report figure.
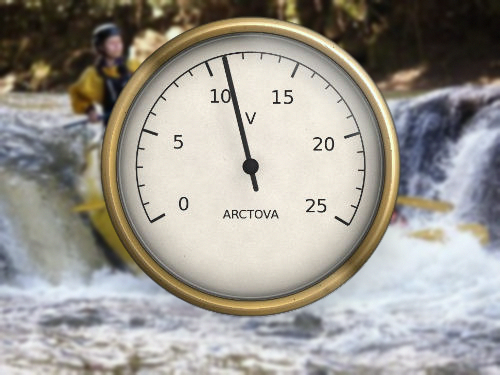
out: 11 V
